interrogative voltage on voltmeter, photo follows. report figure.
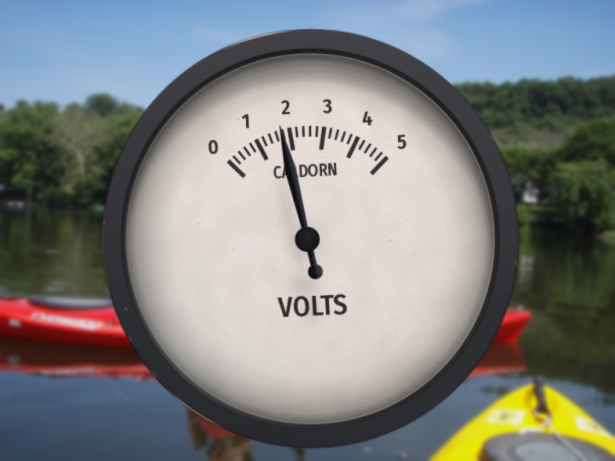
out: 1.8 V
